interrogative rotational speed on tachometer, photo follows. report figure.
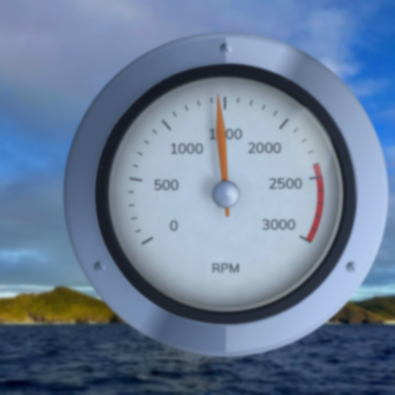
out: 1450 rpm
